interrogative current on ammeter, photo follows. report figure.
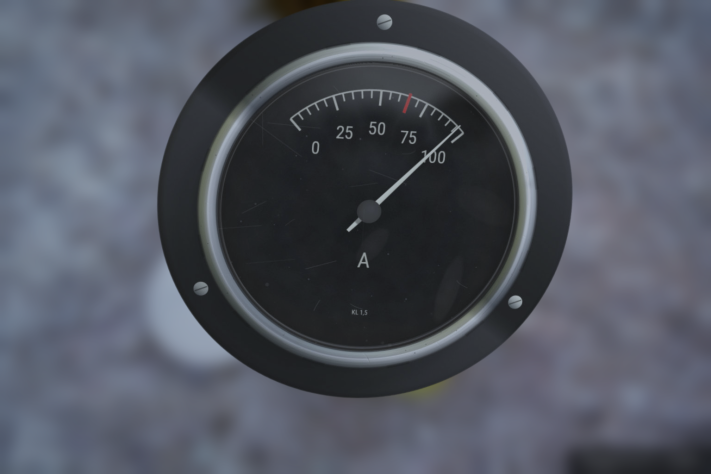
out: 95 A
